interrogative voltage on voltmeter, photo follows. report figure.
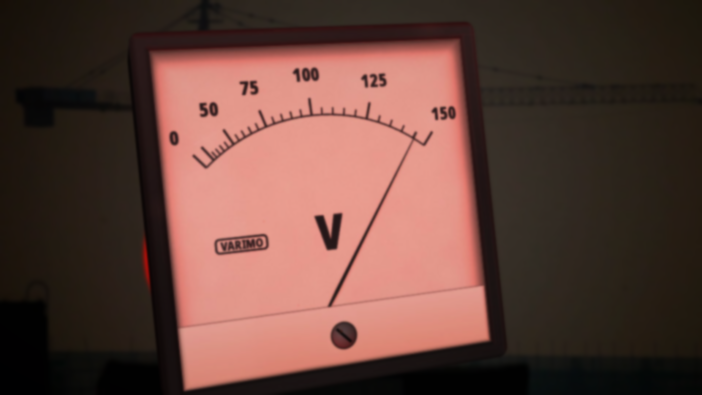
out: 145 V
